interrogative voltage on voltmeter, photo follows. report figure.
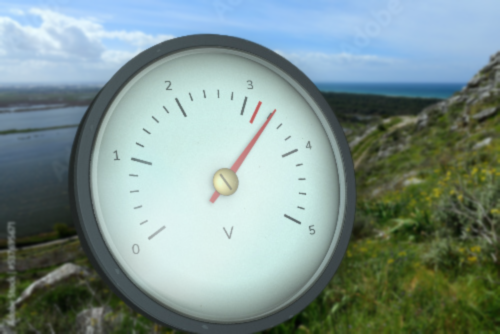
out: 3.4 V
